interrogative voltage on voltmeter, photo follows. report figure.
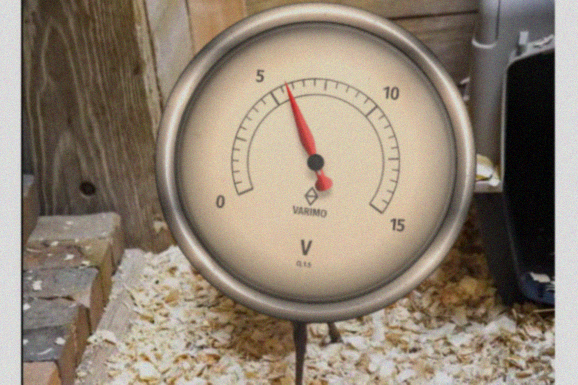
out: 5.75 V
